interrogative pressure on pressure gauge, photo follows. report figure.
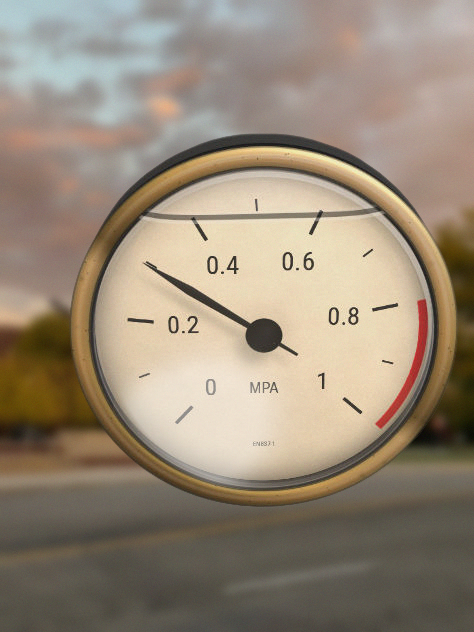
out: 0.3 MPa
